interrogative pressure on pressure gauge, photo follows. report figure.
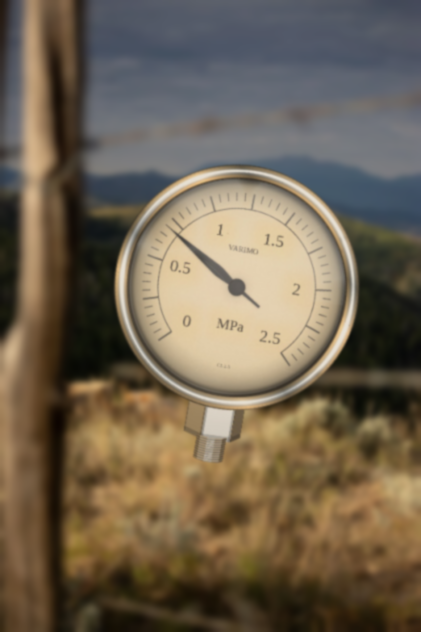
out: 0.7 MPa
